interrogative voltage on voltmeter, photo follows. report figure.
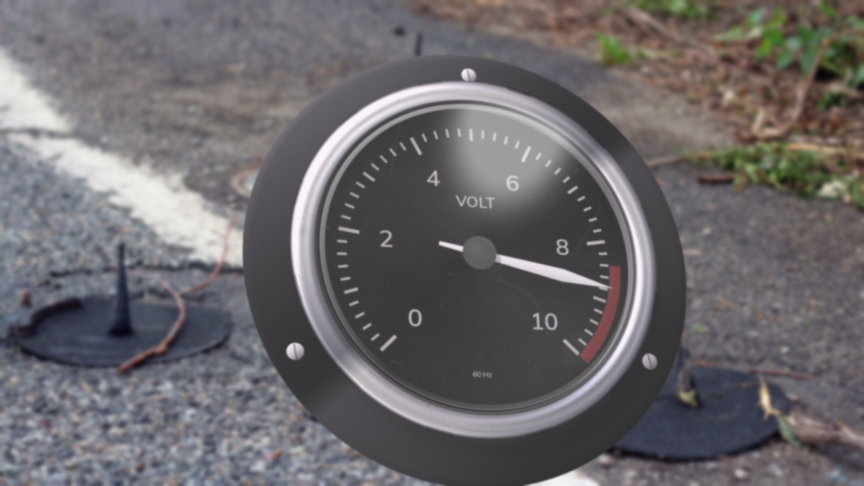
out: 8.8 V
